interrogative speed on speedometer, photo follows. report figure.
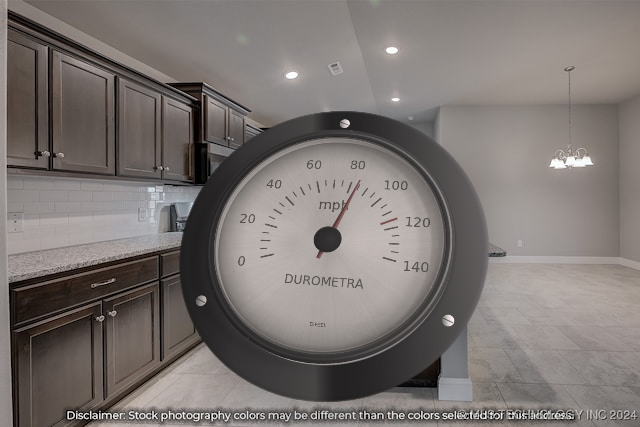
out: 85 mph
